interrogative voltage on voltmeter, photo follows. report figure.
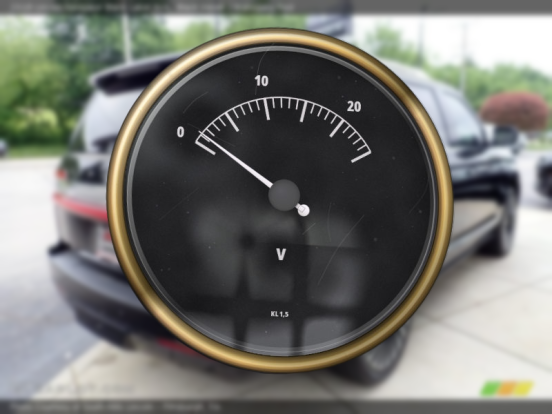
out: 1 V
